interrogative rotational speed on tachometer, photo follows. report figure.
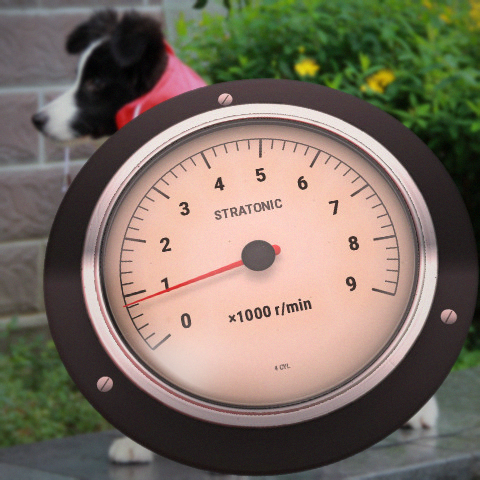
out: 800 rpm
